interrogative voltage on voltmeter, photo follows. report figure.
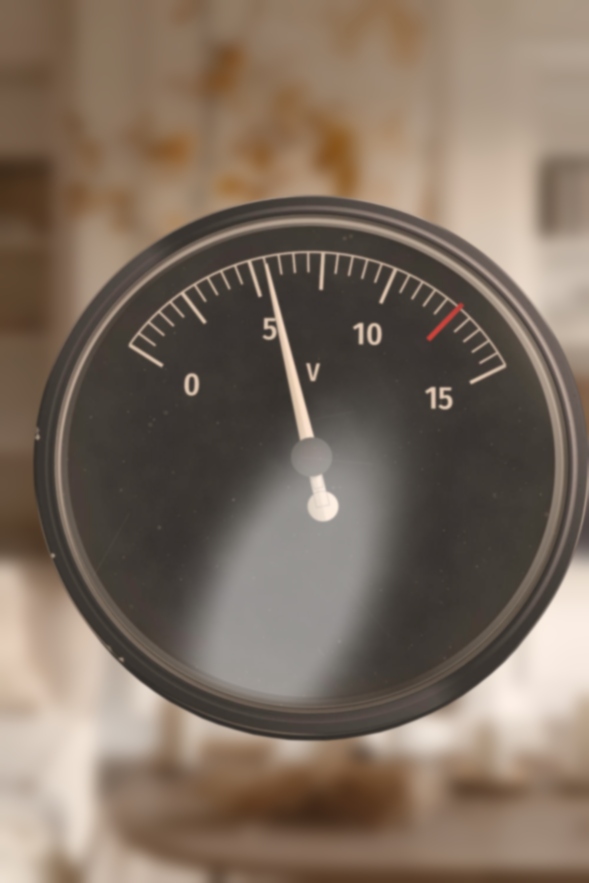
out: 5.5 V
